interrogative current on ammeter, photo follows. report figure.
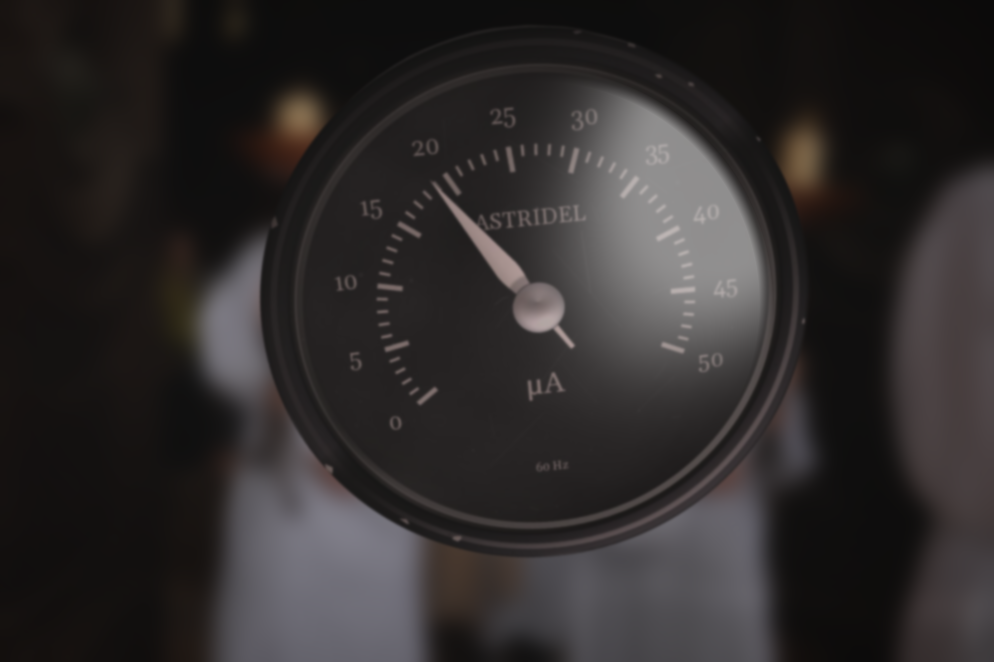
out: 19 µA
